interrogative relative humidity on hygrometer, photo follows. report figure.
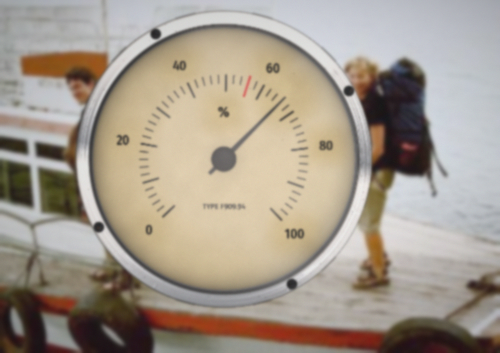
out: 66 %
